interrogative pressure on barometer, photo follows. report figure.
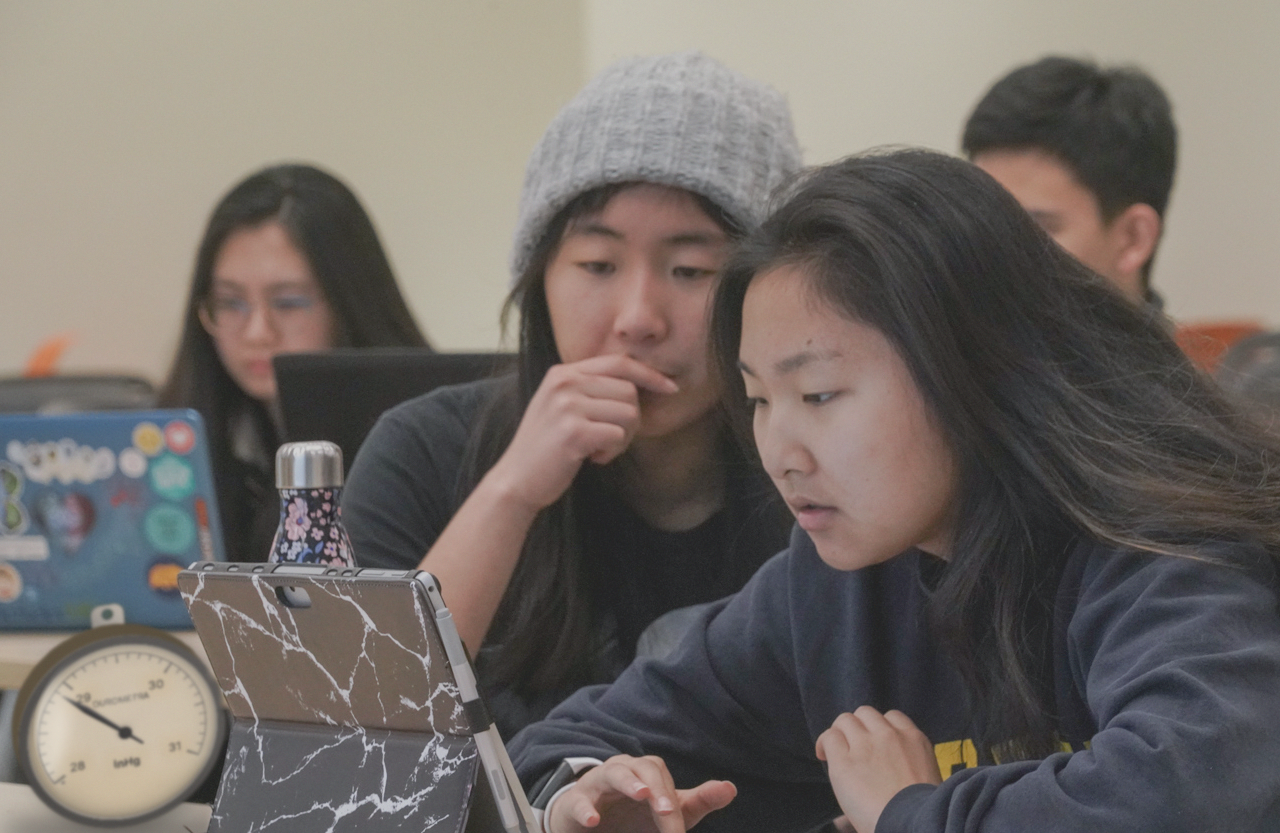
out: 28.9 inHg
